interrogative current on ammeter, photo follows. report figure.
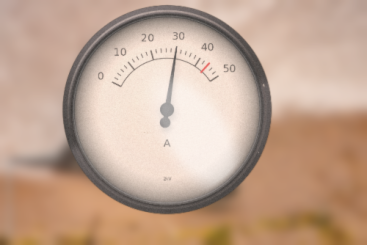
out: 30 A
